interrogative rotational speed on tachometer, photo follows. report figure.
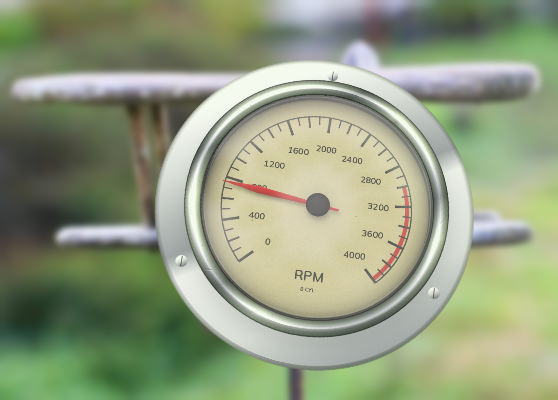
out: 750 rpm
